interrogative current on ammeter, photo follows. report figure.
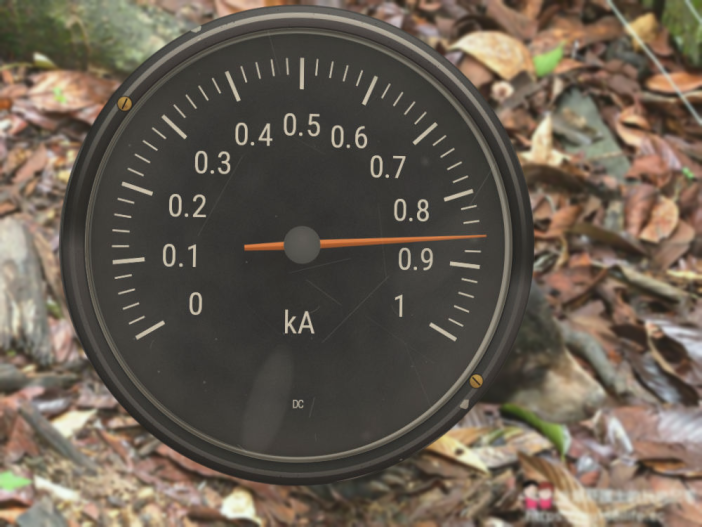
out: 0.86 kA
